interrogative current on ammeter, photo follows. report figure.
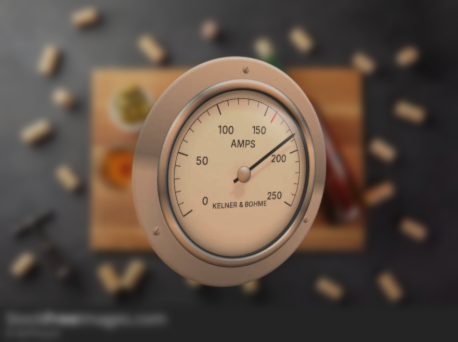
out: 185 A
